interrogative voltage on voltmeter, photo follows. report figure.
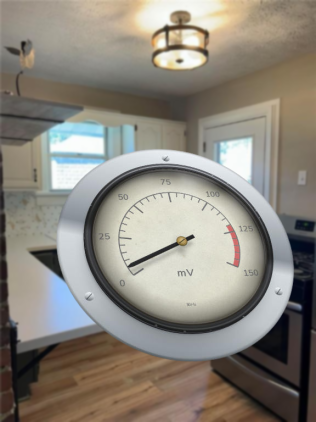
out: 5 mV
